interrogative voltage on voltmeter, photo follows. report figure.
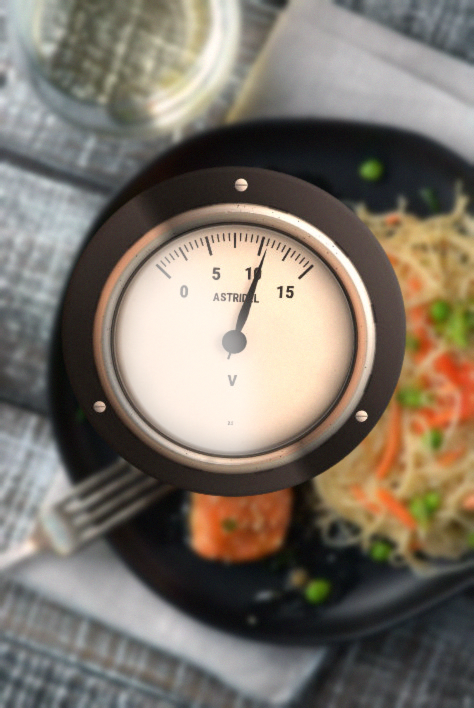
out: 10.5 V
